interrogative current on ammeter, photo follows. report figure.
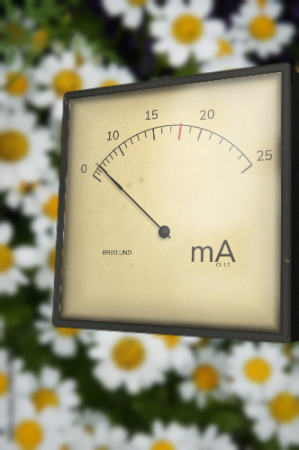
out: 5 mA
